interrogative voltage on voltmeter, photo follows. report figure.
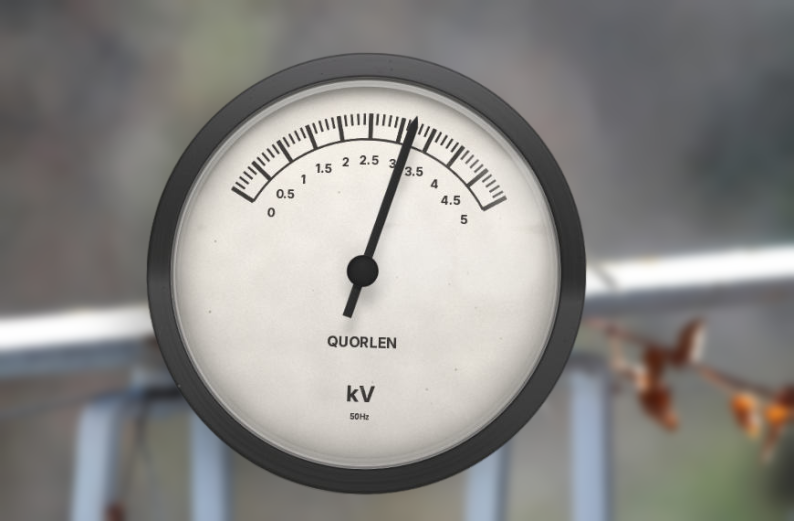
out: 3.2 kV
